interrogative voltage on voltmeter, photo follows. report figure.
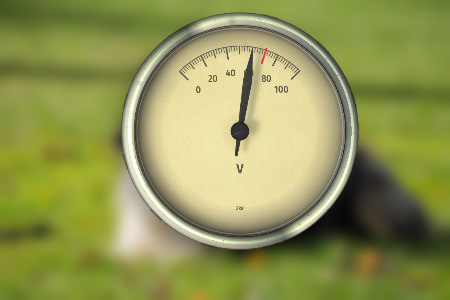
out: 60 V
